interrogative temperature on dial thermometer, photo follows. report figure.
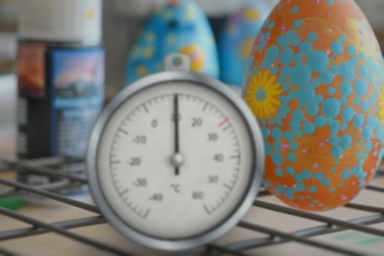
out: 10 °C
